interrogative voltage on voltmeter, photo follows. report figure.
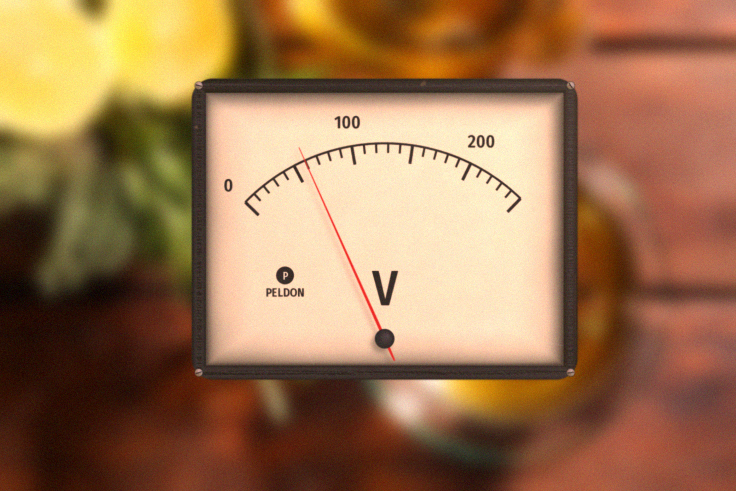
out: 60 V
